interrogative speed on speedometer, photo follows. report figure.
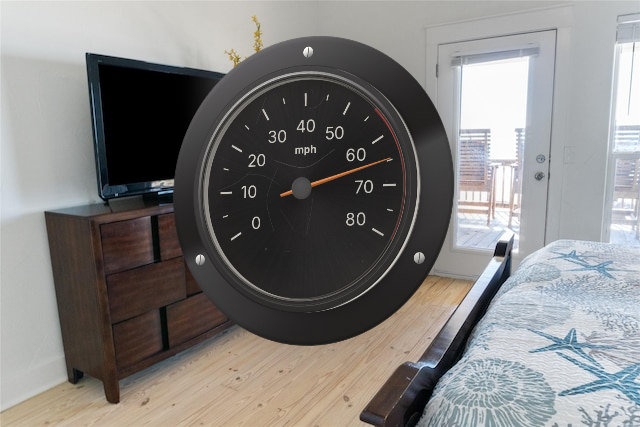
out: 65 mph
